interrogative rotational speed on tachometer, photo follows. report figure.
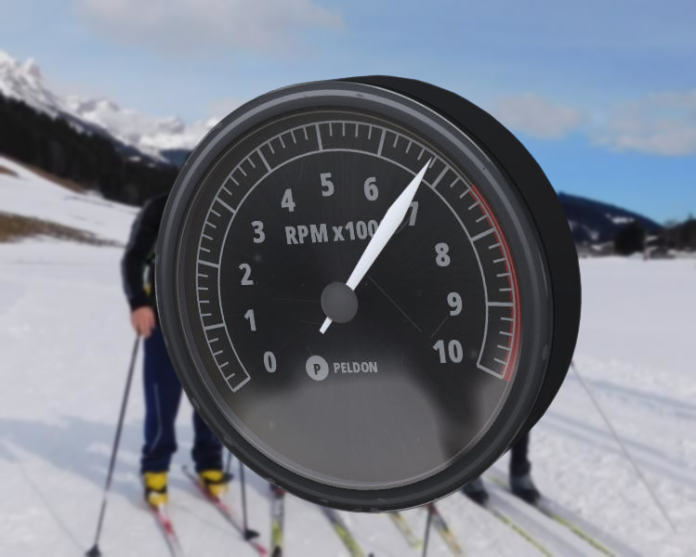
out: 6800 rpm
